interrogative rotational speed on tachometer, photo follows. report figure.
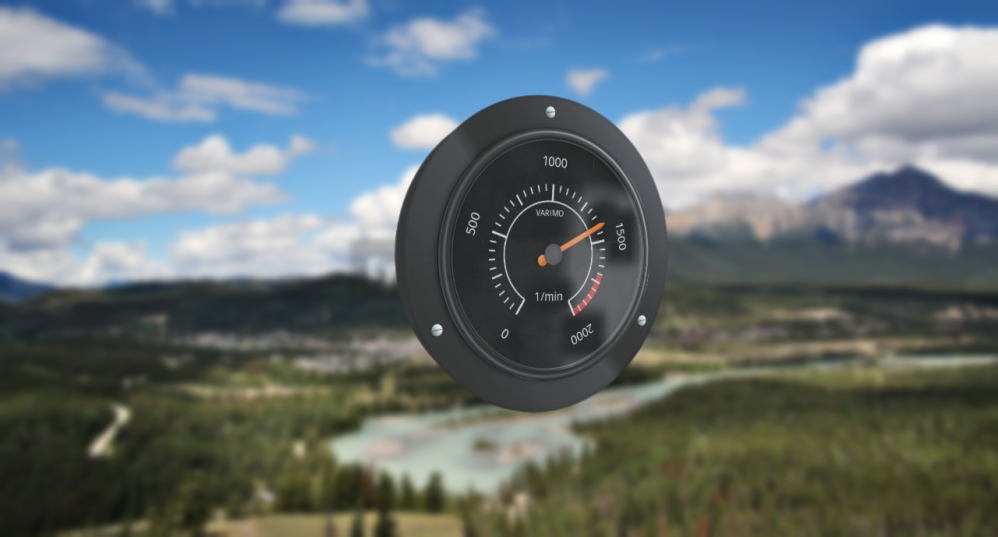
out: 1400 rpm
